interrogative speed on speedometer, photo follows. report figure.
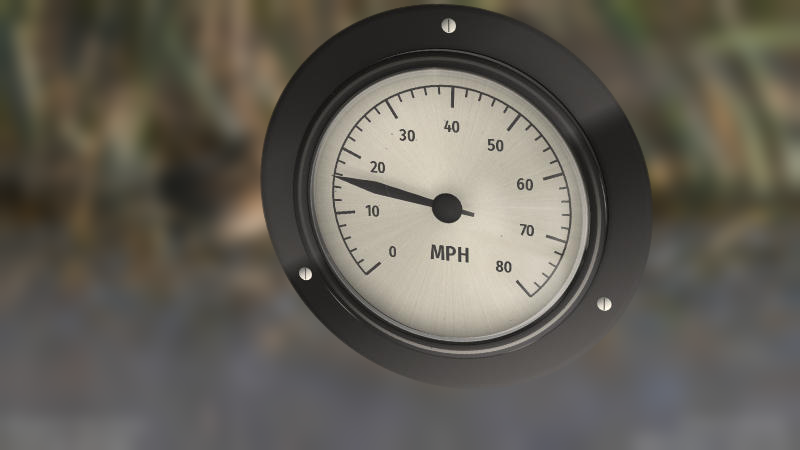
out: 16 mph
